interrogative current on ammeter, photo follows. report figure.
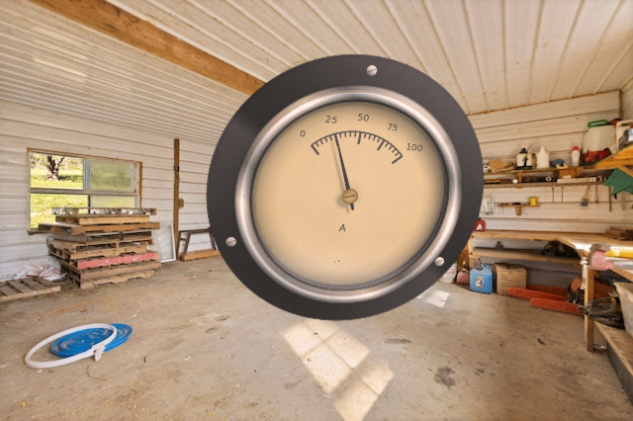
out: 25 A
